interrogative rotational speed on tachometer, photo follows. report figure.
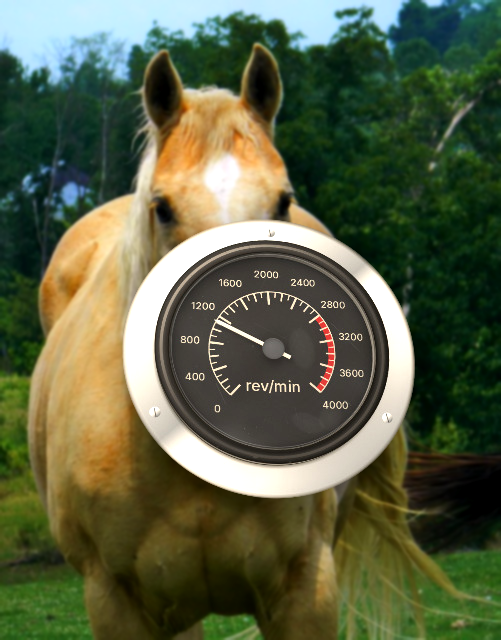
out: 1100 rpm
